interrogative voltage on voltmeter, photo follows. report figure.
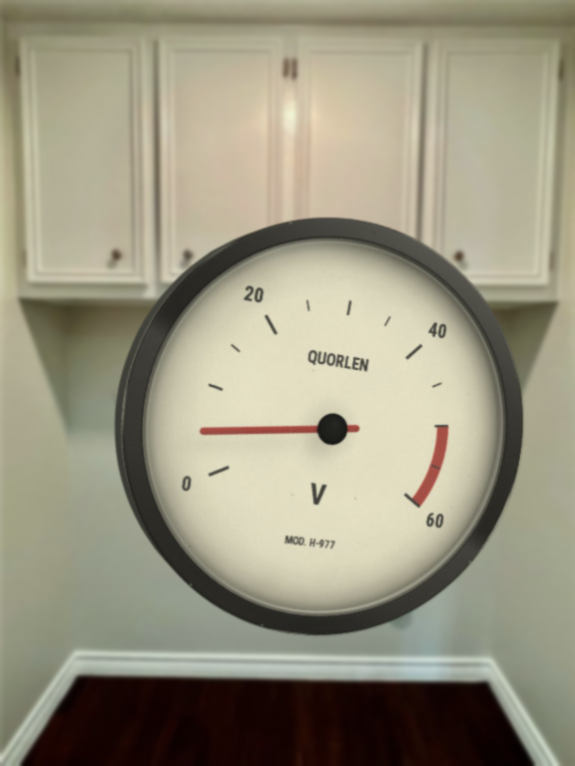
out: 5 V
